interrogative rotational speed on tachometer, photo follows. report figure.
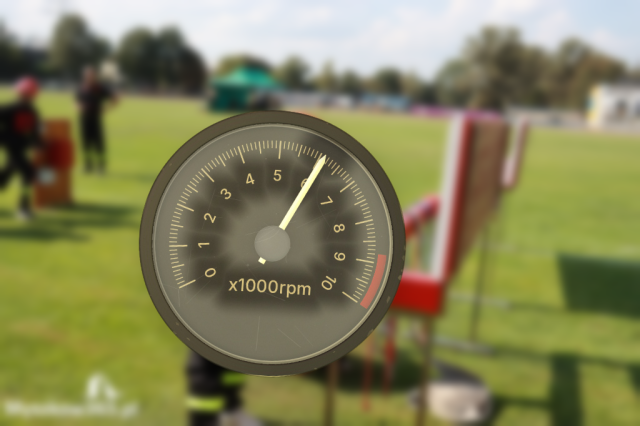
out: 6100 rpm
